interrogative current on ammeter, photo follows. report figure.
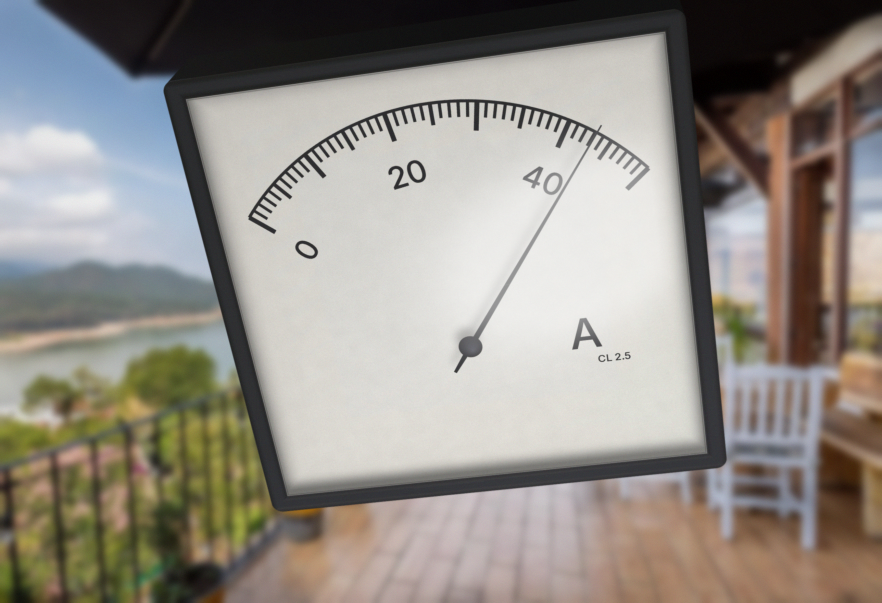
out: 43 A
